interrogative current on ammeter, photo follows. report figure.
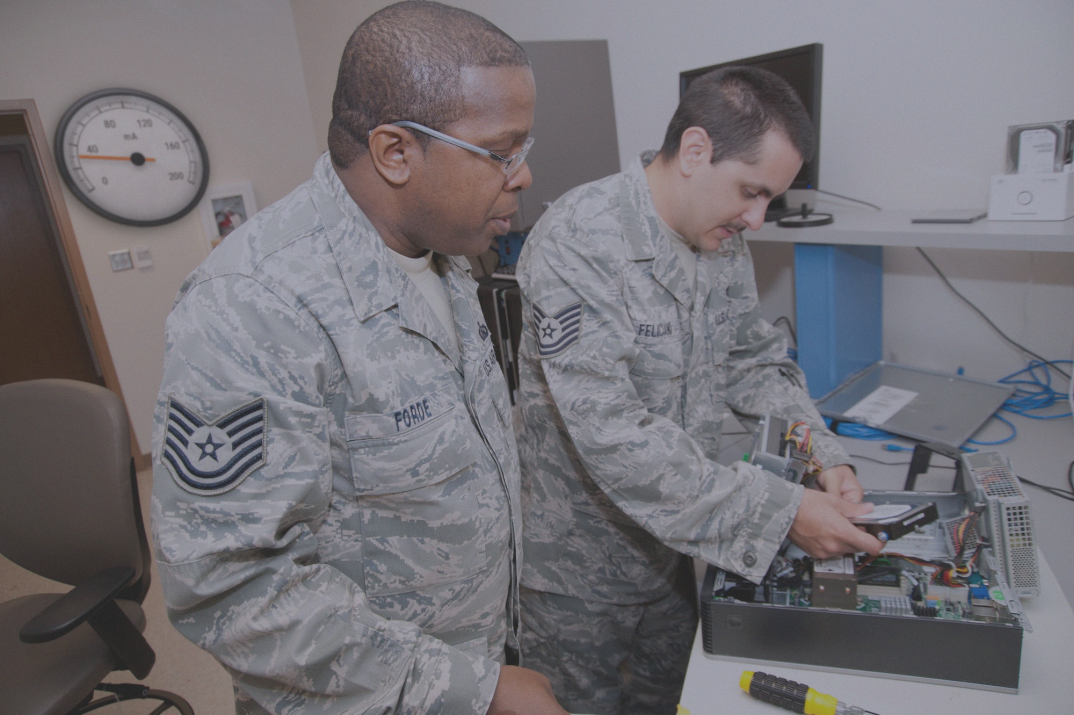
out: 30 mA
